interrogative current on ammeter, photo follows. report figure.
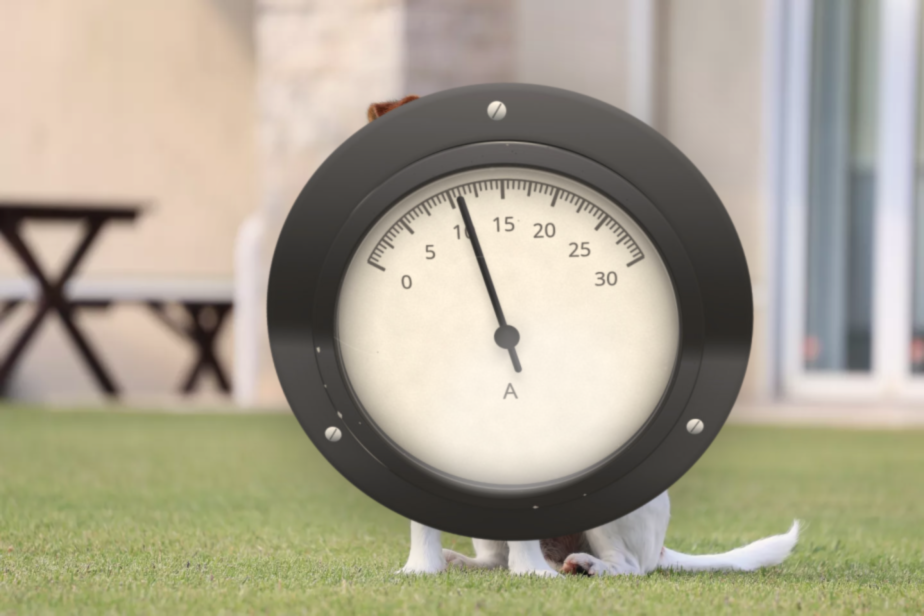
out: 11 A
